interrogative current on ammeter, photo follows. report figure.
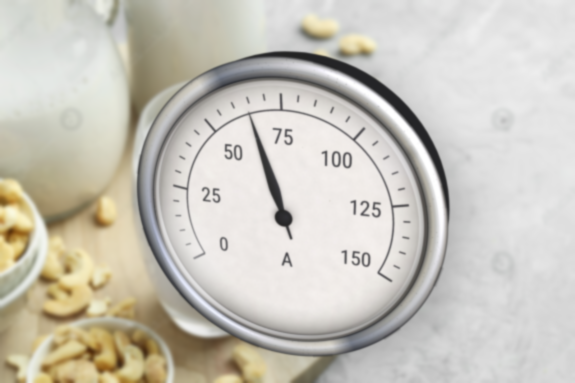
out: 65 A
